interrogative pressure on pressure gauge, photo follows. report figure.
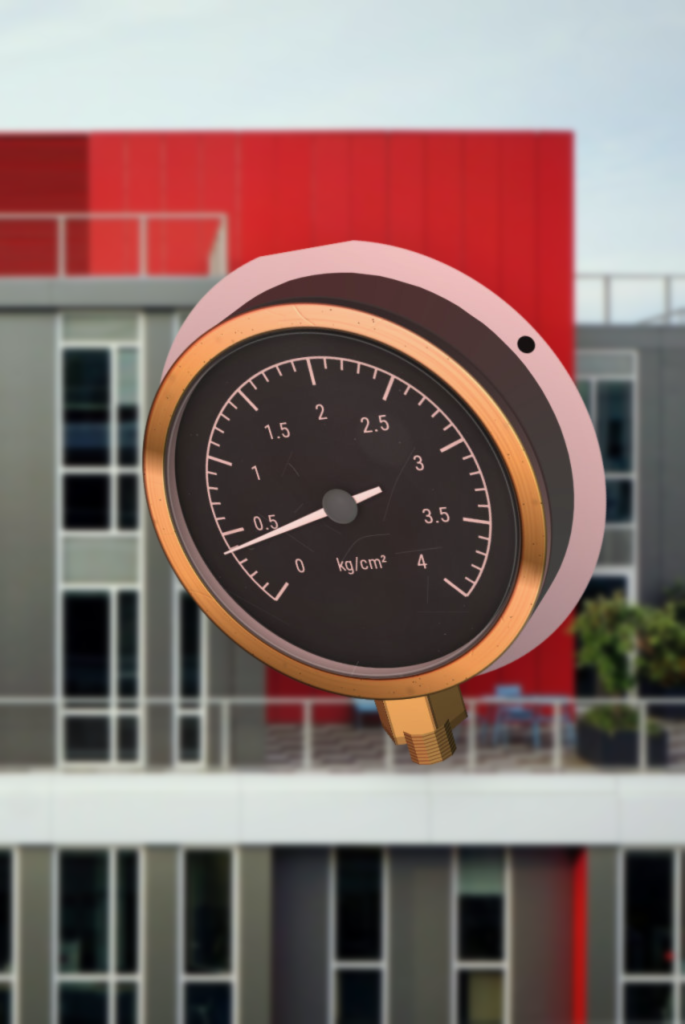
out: 0.4 kg/cm²
